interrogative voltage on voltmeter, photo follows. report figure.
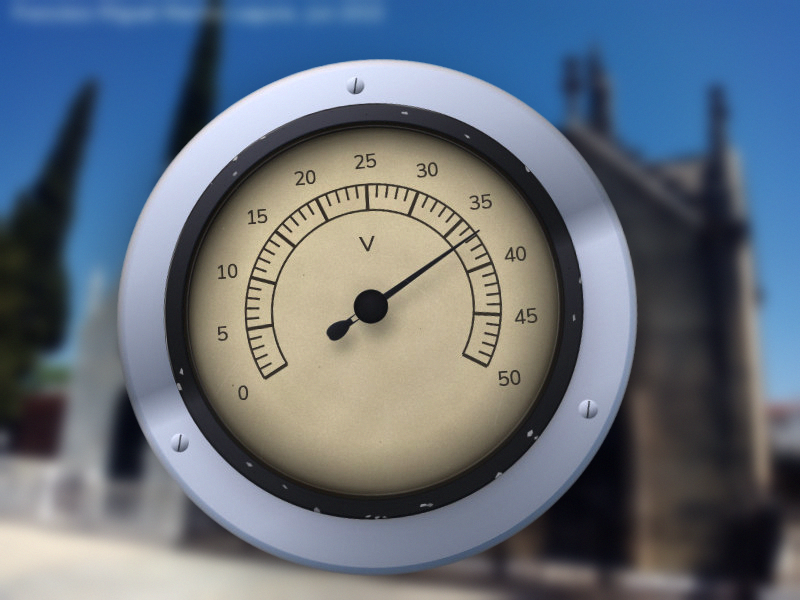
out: 37 V
